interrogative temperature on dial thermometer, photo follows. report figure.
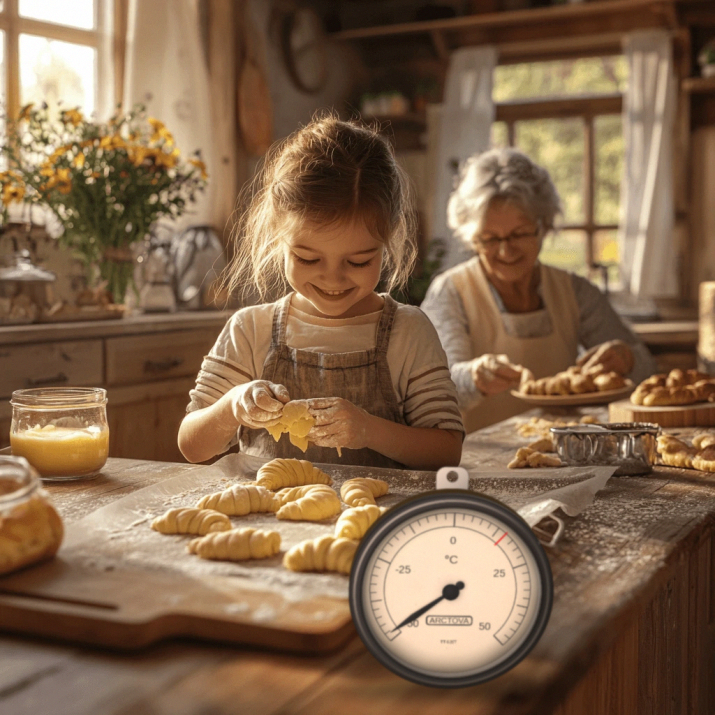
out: -47.5 °C
